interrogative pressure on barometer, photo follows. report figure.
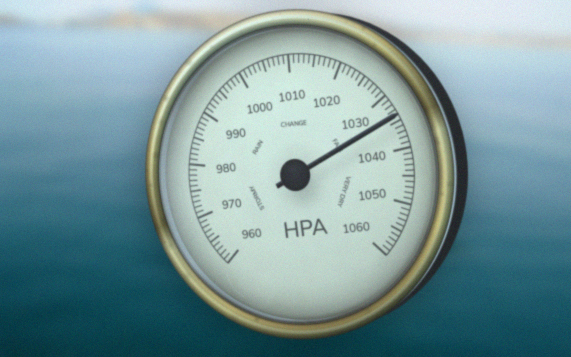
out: 1034 hPa
